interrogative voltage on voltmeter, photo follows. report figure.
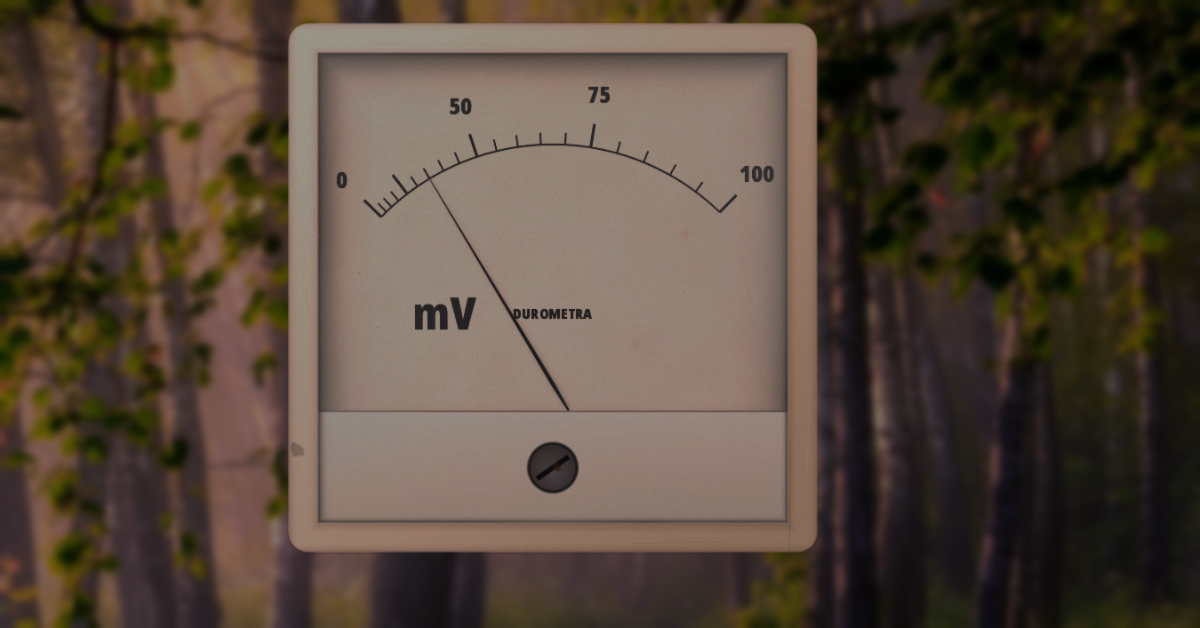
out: 35 mV
